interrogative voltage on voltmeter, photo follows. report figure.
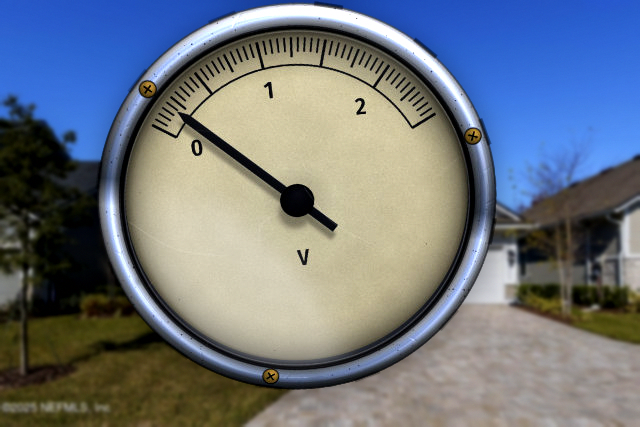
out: 0.2 V
